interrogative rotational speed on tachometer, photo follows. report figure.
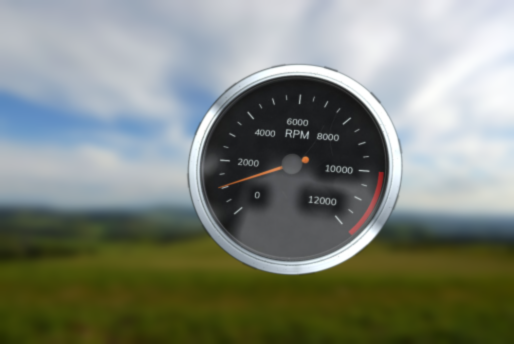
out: 1000 rpm
